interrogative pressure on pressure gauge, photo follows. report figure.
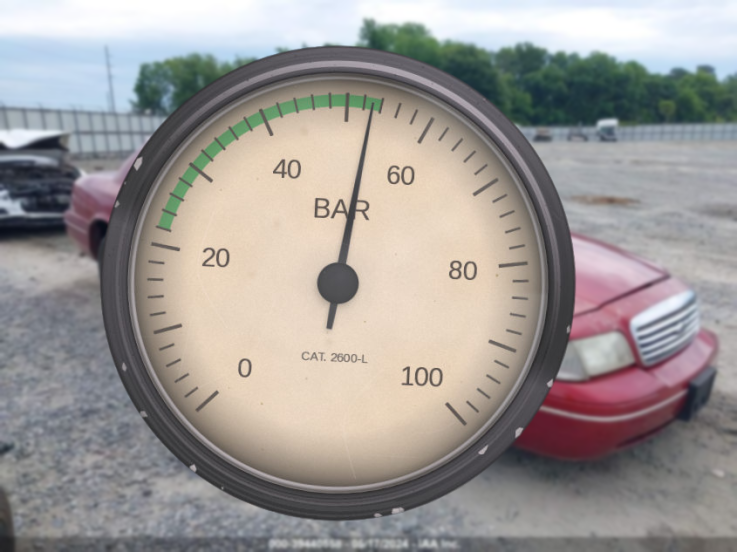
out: 53 bar
